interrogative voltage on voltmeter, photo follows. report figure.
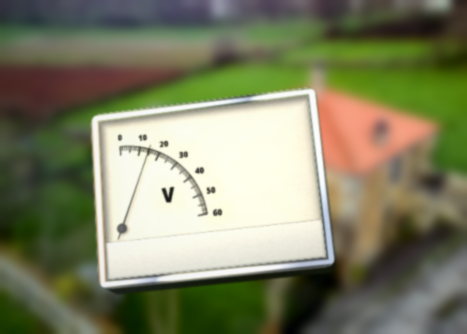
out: 15 V
